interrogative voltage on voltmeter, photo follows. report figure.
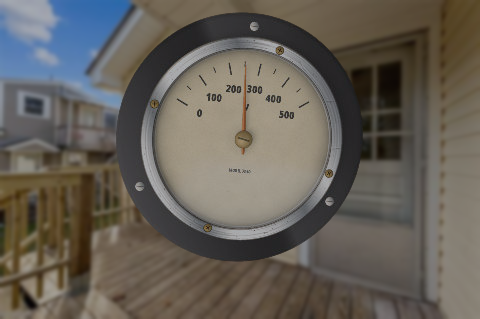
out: 250 V
